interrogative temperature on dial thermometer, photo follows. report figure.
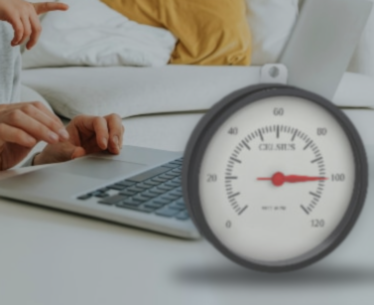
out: 100 °C
